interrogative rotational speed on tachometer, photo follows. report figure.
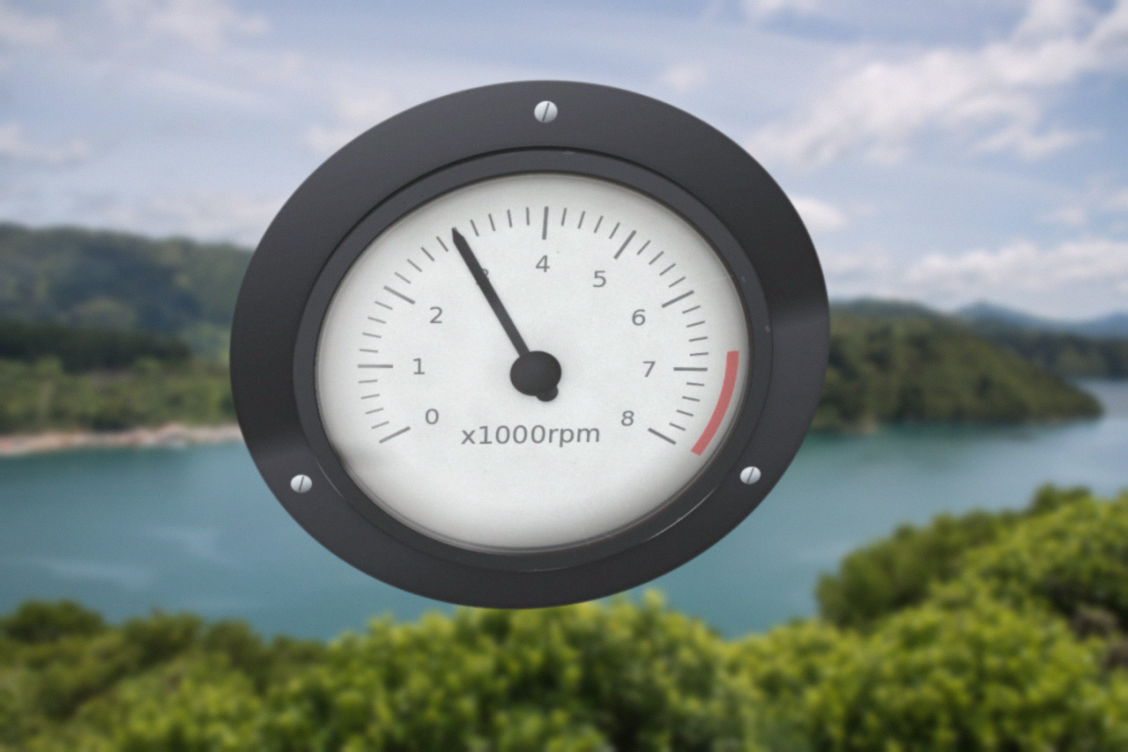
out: 3000 rpm
